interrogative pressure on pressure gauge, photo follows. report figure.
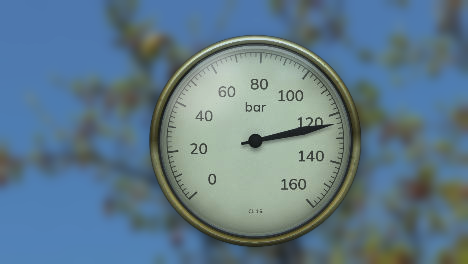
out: 124 bar
